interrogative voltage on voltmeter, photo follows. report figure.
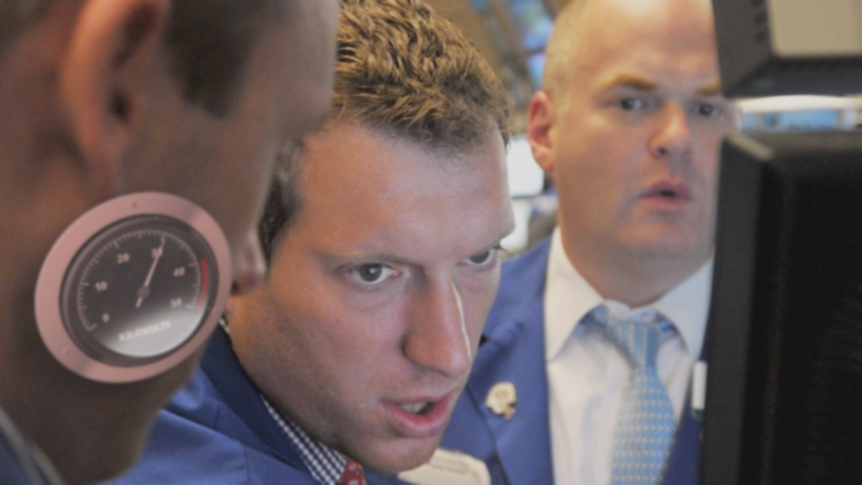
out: 30 kV
